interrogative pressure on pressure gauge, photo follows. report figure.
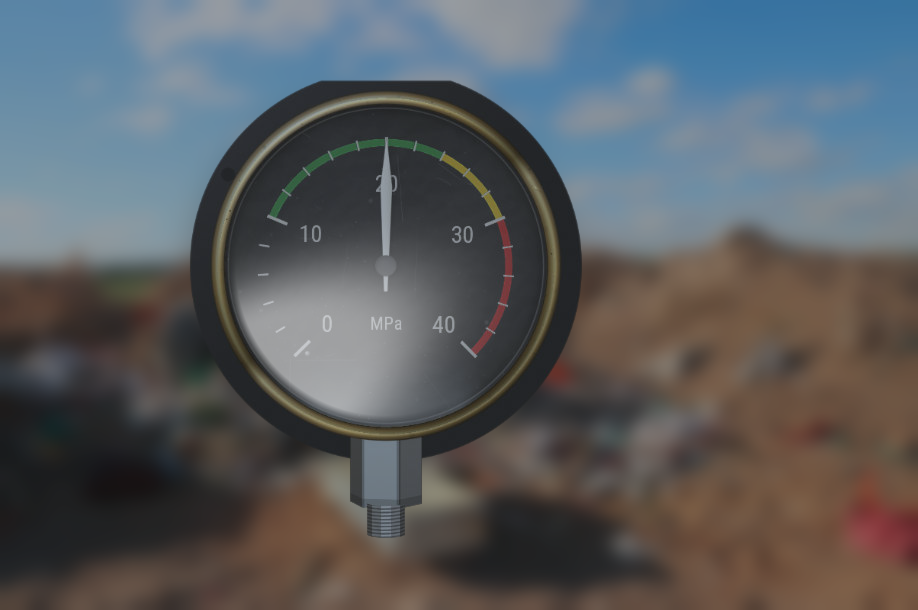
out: 20 MPa
